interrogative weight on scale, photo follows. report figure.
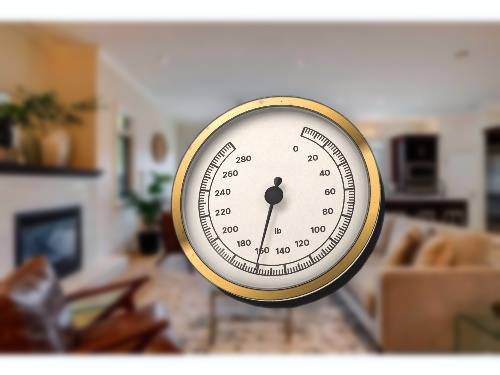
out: 160 lb
